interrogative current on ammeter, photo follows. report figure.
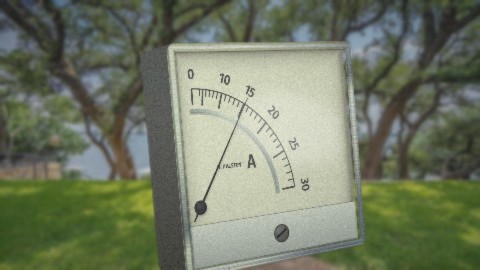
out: 15 A
